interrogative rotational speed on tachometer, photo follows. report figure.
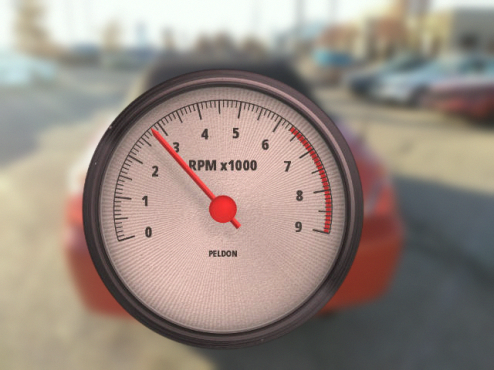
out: 2800 rpm
